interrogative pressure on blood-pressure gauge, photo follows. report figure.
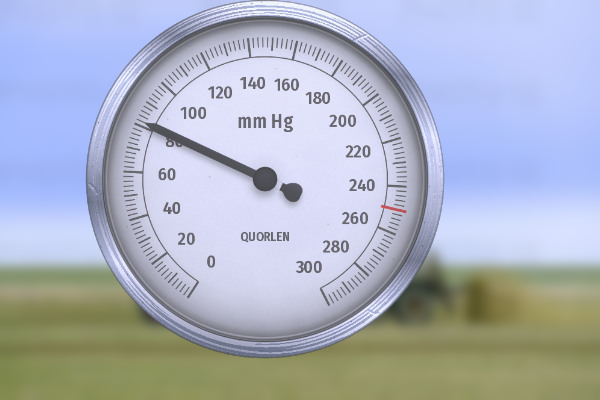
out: 82 mmHg
